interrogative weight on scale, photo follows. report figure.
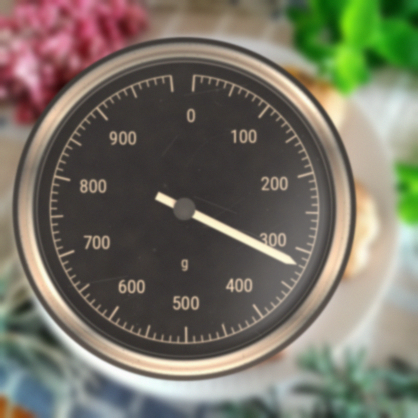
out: 320 g
